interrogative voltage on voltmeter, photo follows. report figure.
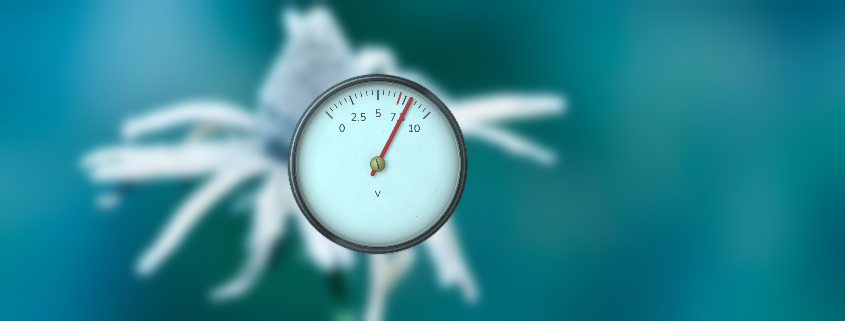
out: 8 V
